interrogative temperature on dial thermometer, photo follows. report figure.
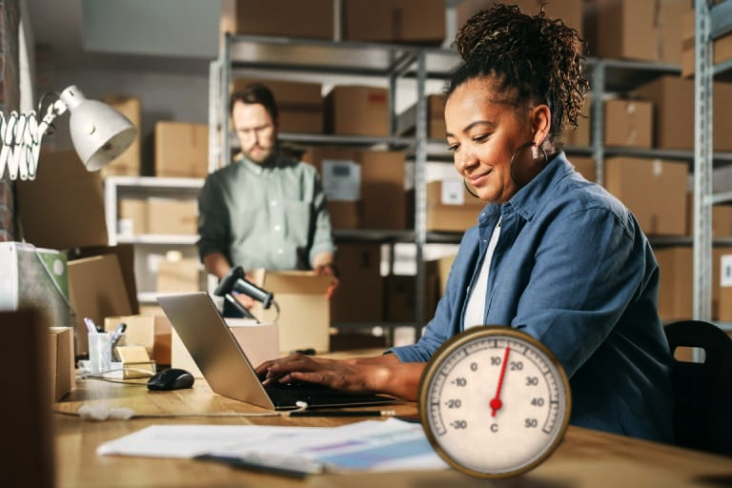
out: 14 °C
